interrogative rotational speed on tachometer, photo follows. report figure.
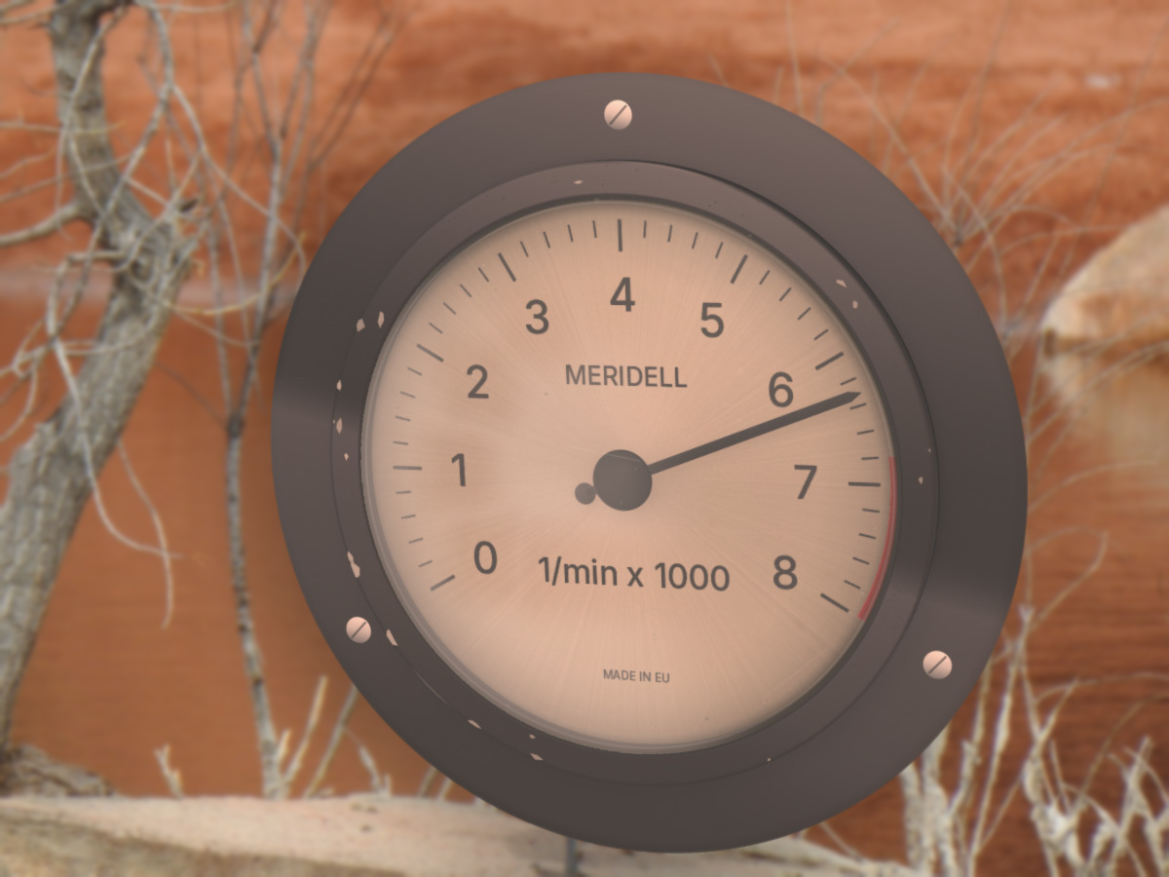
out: 6300 rpm
